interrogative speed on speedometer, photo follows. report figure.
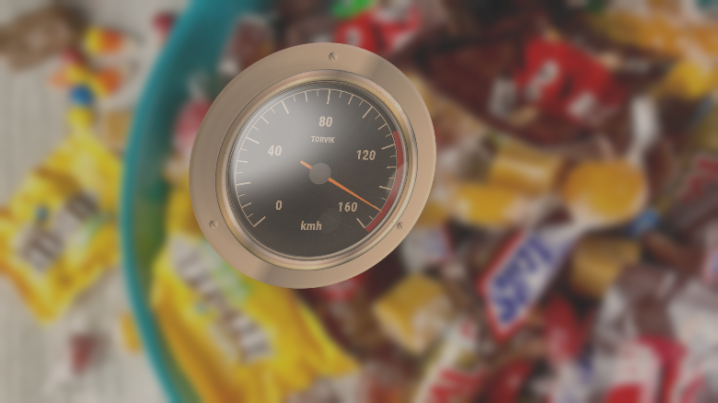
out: 150 km/h
